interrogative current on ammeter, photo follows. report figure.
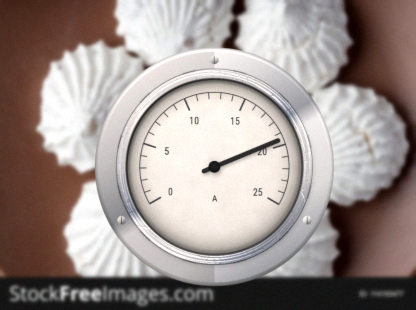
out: 19.5 A
